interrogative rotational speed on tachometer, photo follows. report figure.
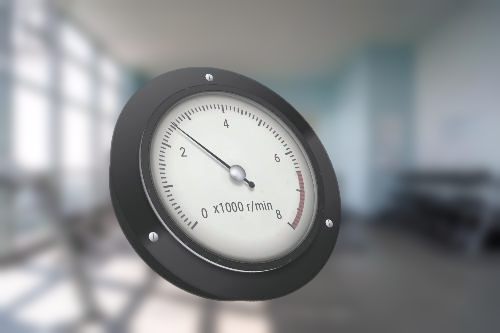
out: 2500 rpm
